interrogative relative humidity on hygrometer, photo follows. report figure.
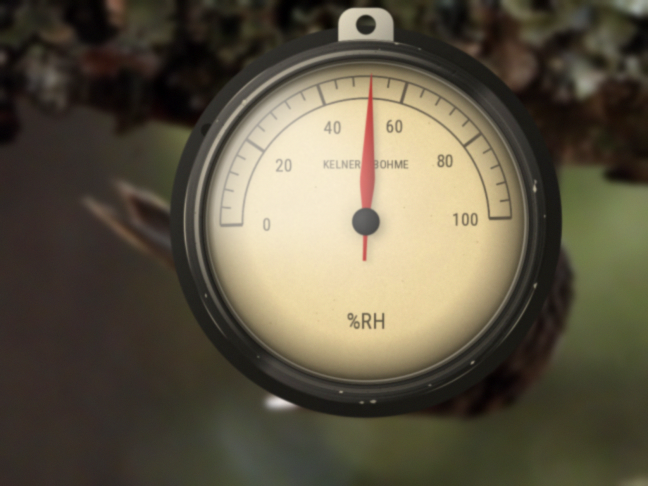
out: 52 %
